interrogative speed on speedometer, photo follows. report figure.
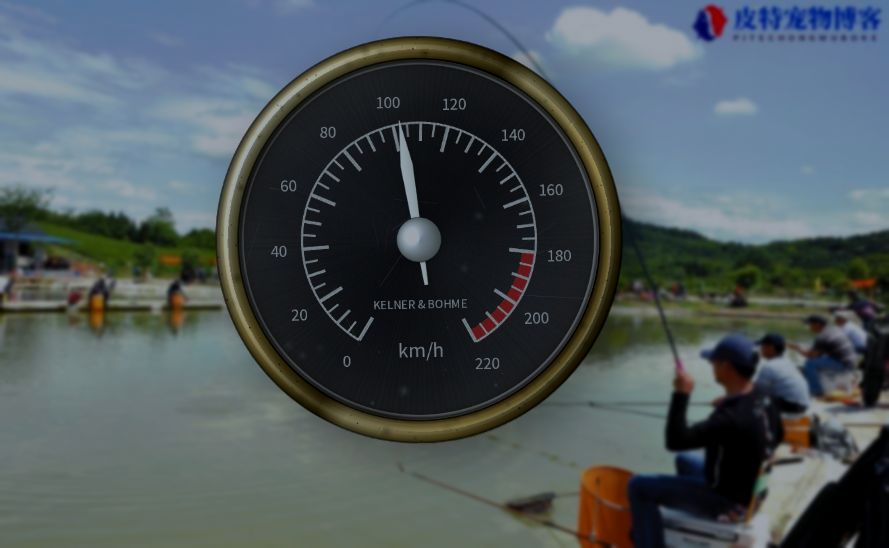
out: 102.5 km/h
